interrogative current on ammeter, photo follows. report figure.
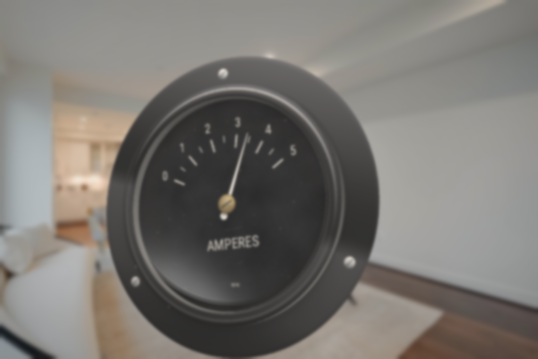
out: 3.5 A
